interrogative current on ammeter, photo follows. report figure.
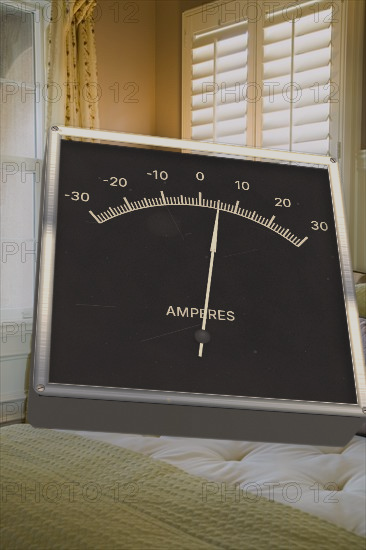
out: 5 A
